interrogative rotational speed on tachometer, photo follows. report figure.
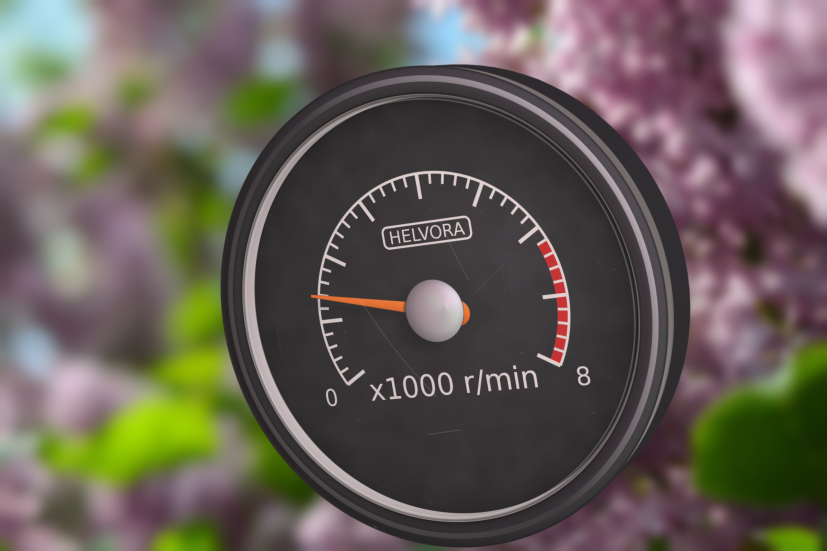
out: 1400 rpm
